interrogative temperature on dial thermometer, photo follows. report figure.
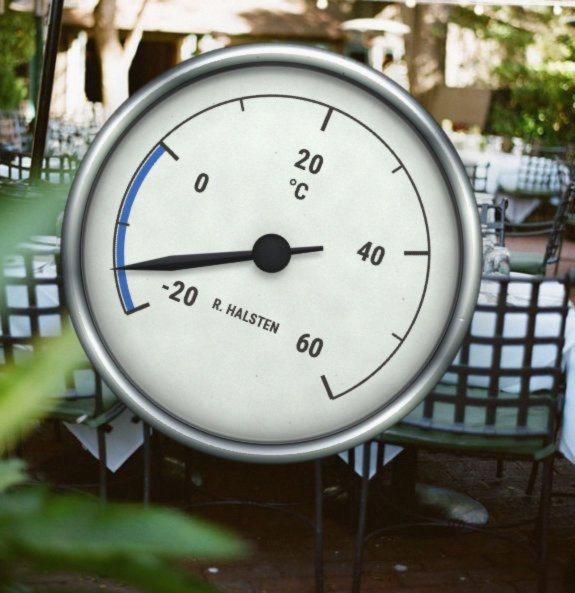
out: -15 °C
